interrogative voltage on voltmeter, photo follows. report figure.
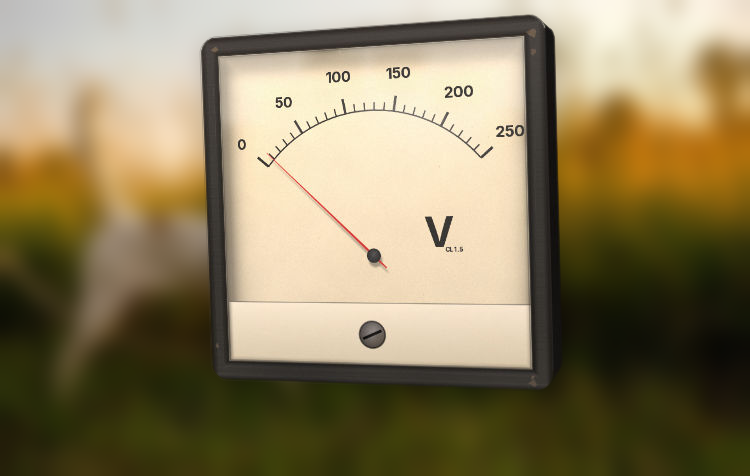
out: 10 V
